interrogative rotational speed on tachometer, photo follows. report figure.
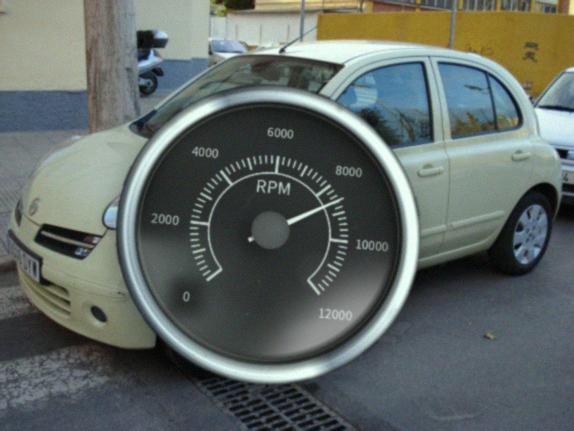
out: 8600 rpm
